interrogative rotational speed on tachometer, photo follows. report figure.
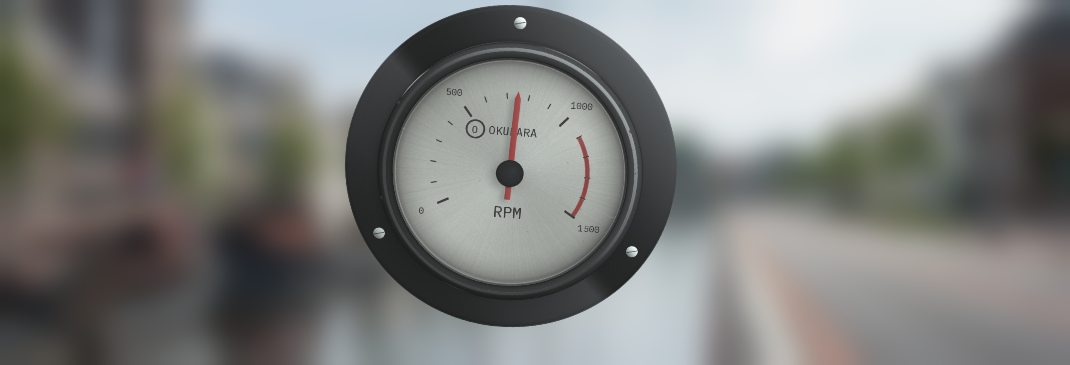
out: 750 rpm
